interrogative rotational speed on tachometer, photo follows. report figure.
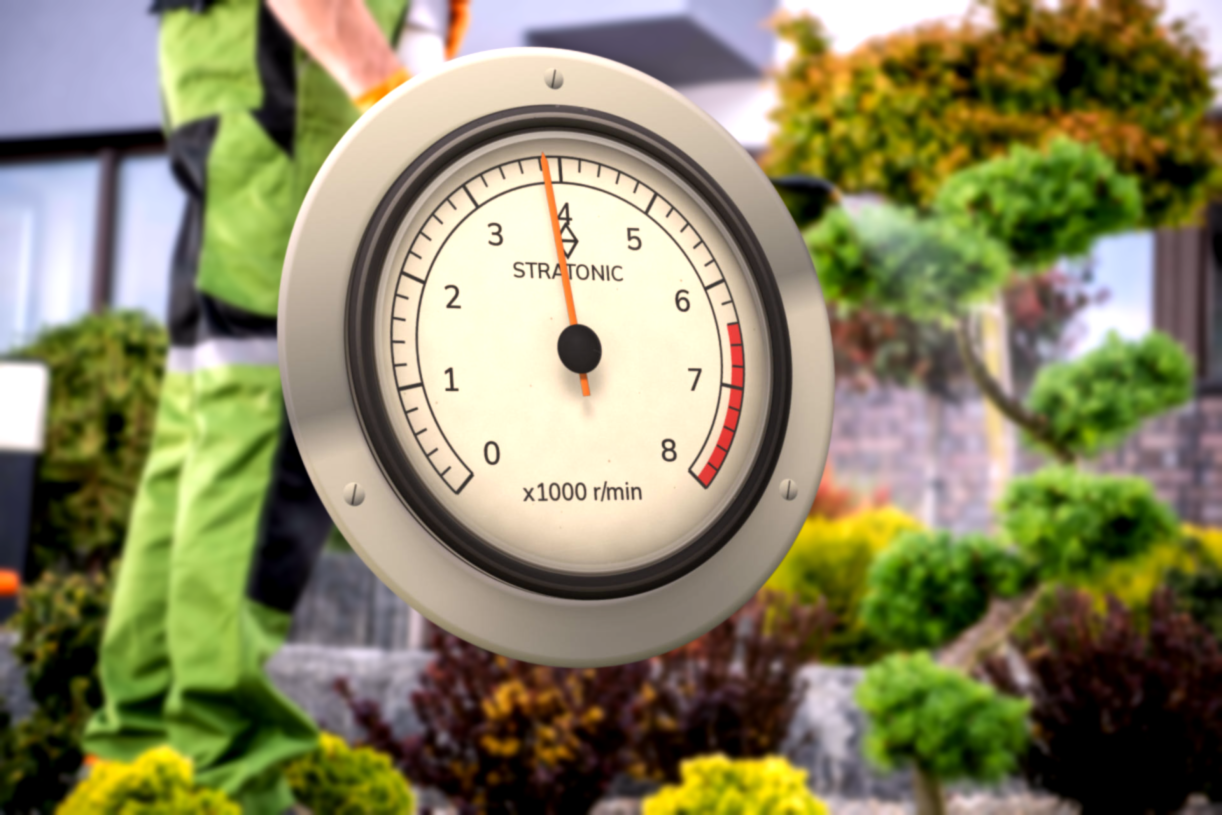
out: 3800 rpm
